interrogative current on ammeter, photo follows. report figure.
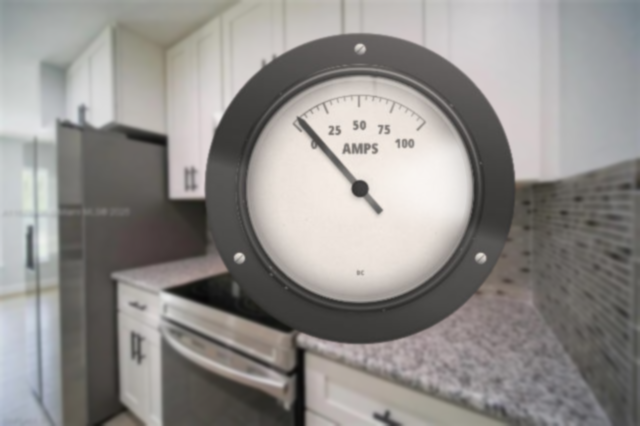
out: 5 A
